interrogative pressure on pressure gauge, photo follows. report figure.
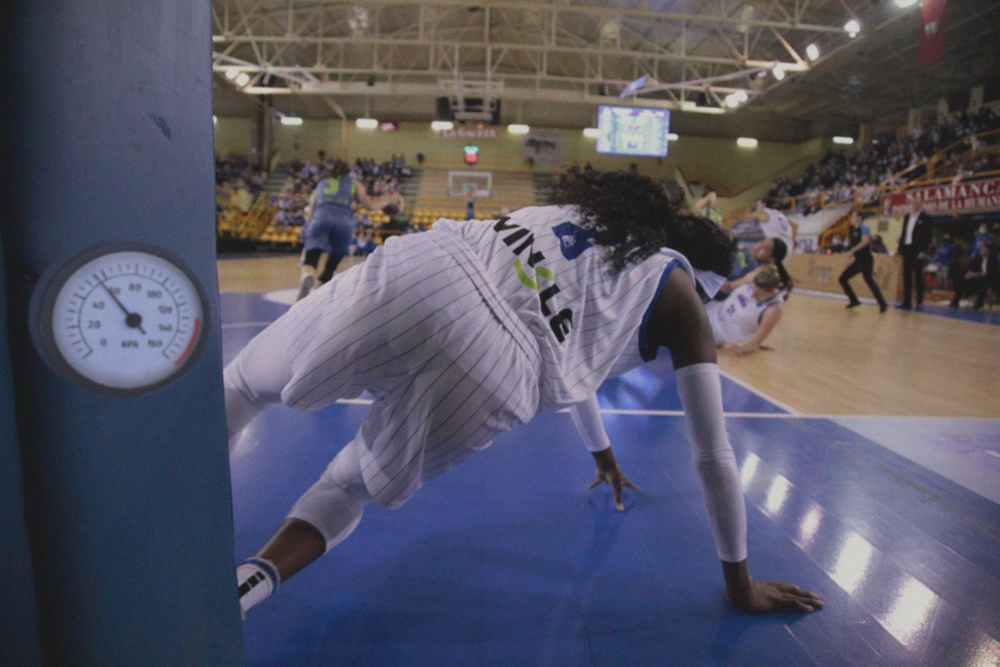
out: 55 kPa
